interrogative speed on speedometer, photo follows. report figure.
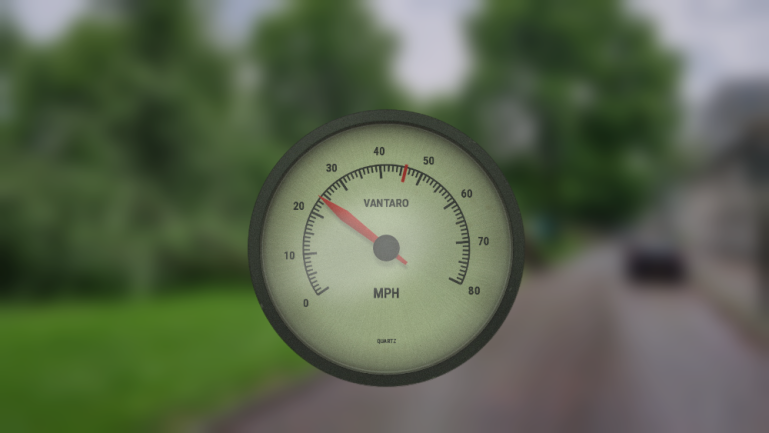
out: 24 mph
